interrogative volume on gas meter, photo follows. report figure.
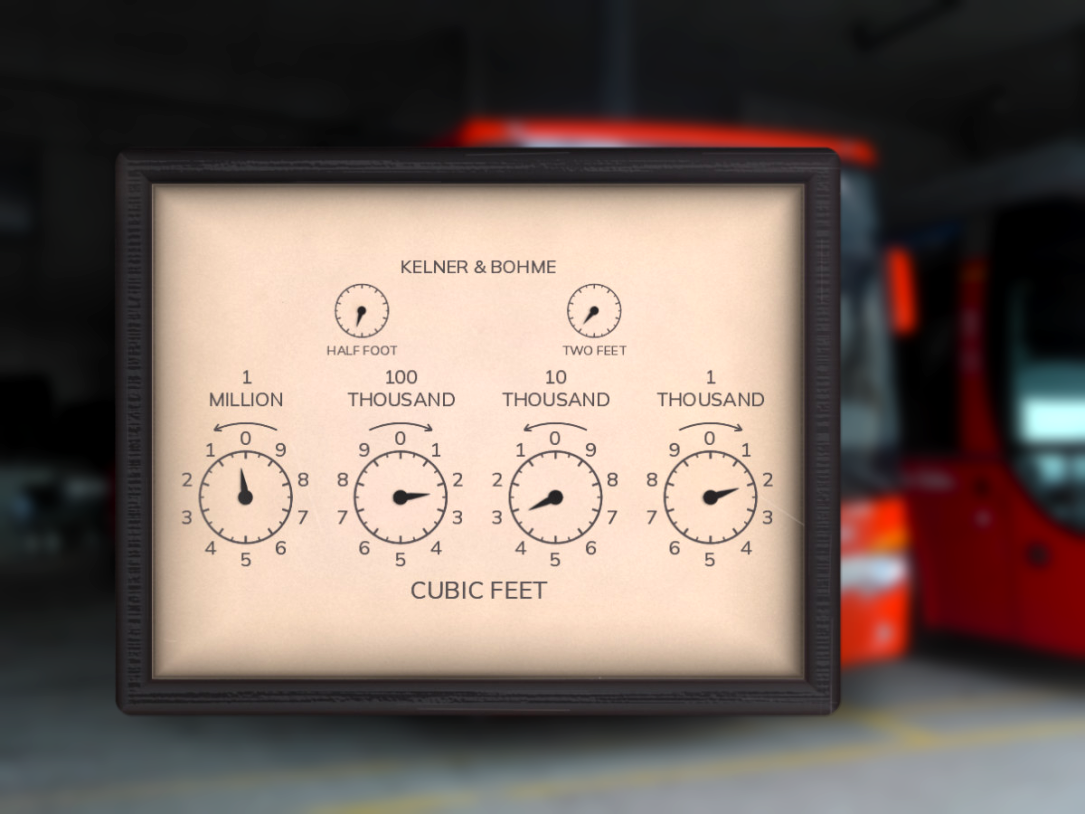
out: 23200 ft³
